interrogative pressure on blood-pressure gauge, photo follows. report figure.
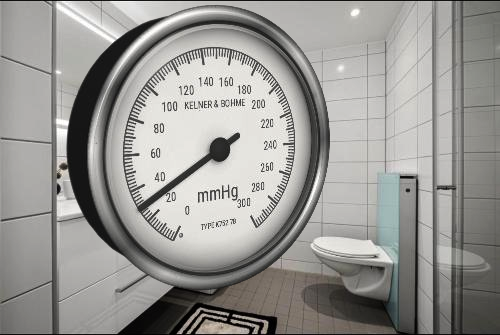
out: 30 mmHg
